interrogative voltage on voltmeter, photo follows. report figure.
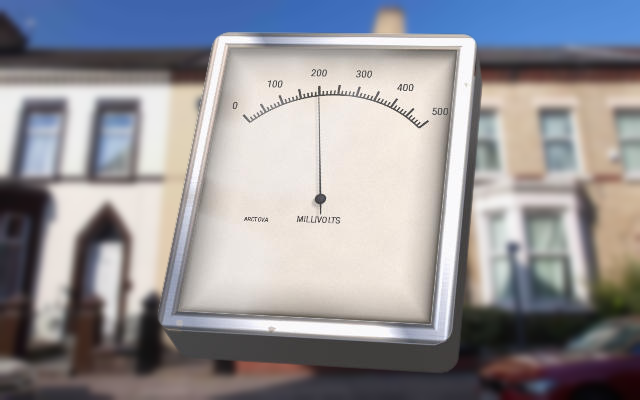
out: 200 mV
